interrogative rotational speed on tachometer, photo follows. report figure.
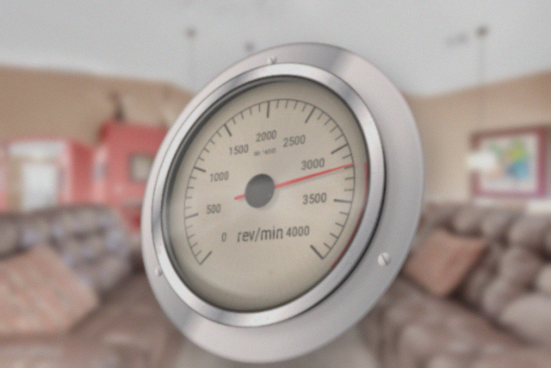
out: 3200 rpm
